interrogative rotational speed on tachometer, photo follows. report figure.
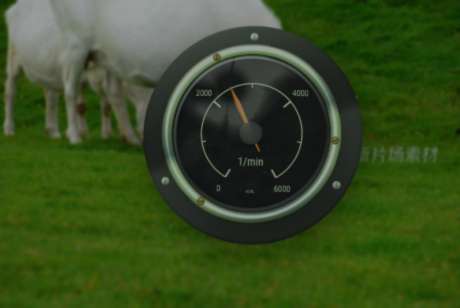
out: 2500 rpm
